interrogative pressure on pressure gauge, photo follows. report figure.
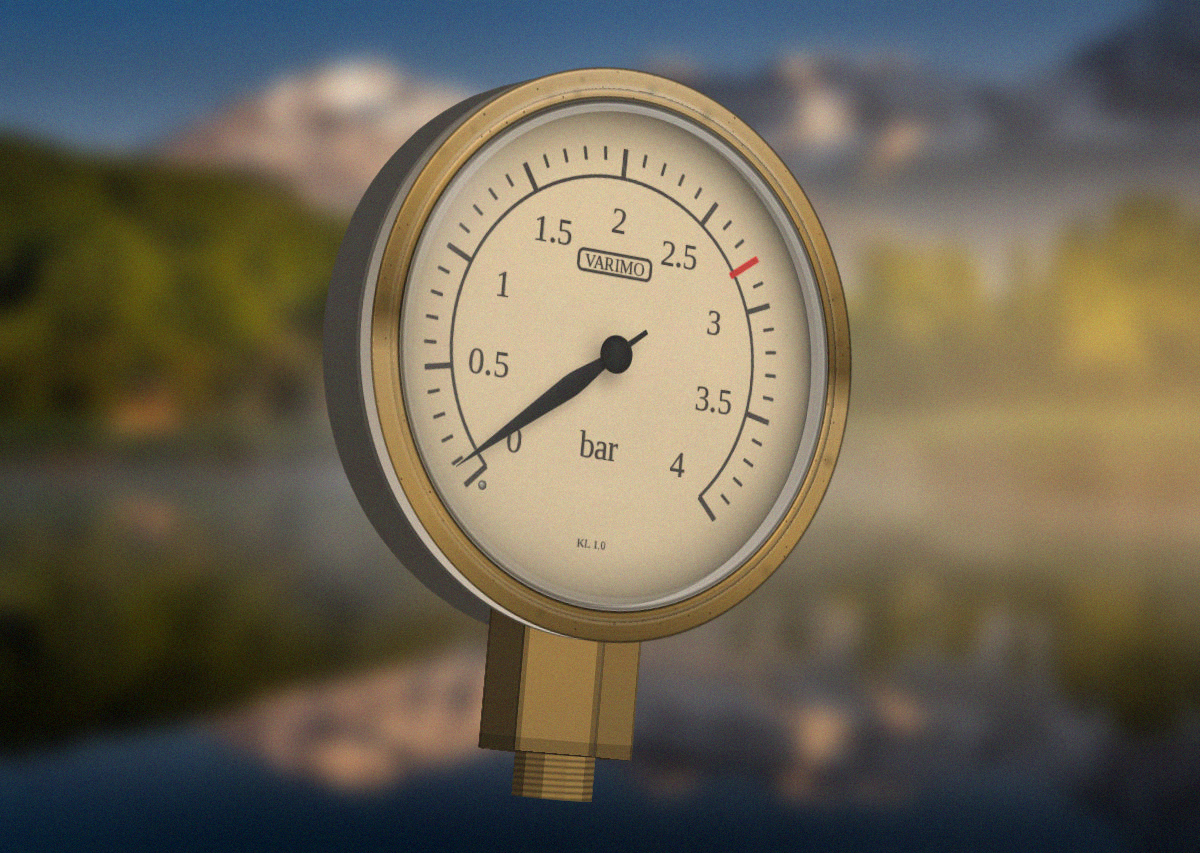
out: 0.1 bar
